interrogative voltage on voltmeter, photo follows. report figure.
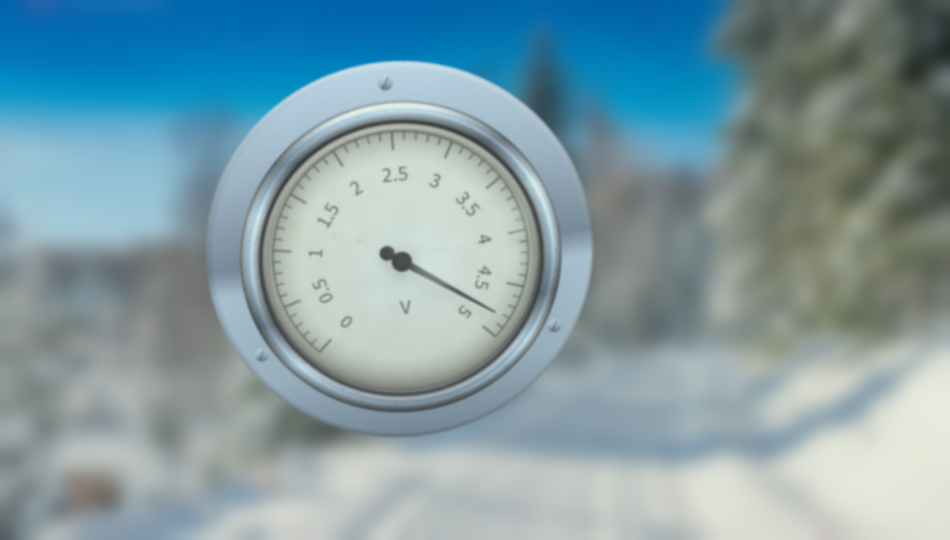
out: 4.8 V
